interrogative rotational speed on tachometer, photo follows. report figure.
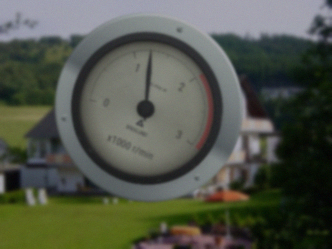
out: 1250 rpm
